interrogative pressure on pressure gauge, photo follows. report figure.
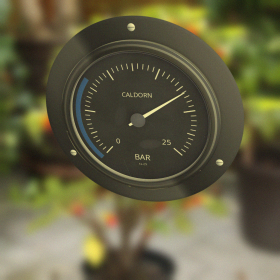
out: 18 bar
